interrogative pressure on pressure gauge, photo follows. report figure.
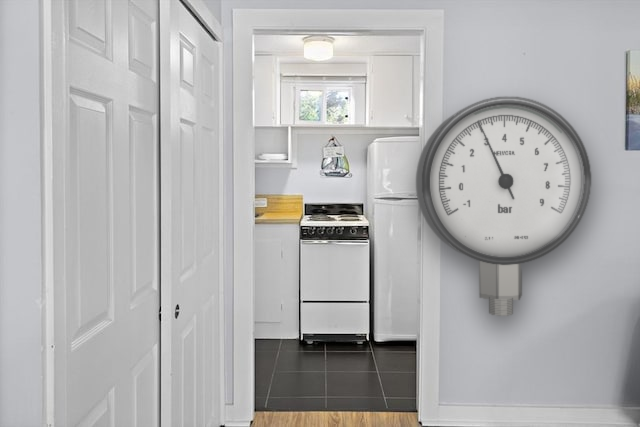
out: 3 bar
